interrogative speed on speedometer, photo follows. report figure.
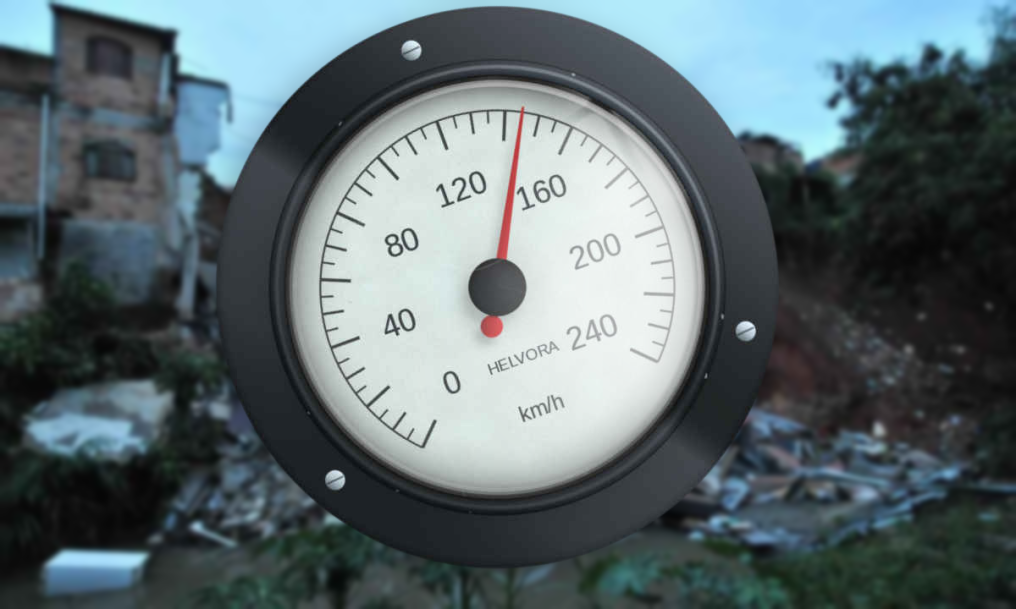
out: 145 km/h
